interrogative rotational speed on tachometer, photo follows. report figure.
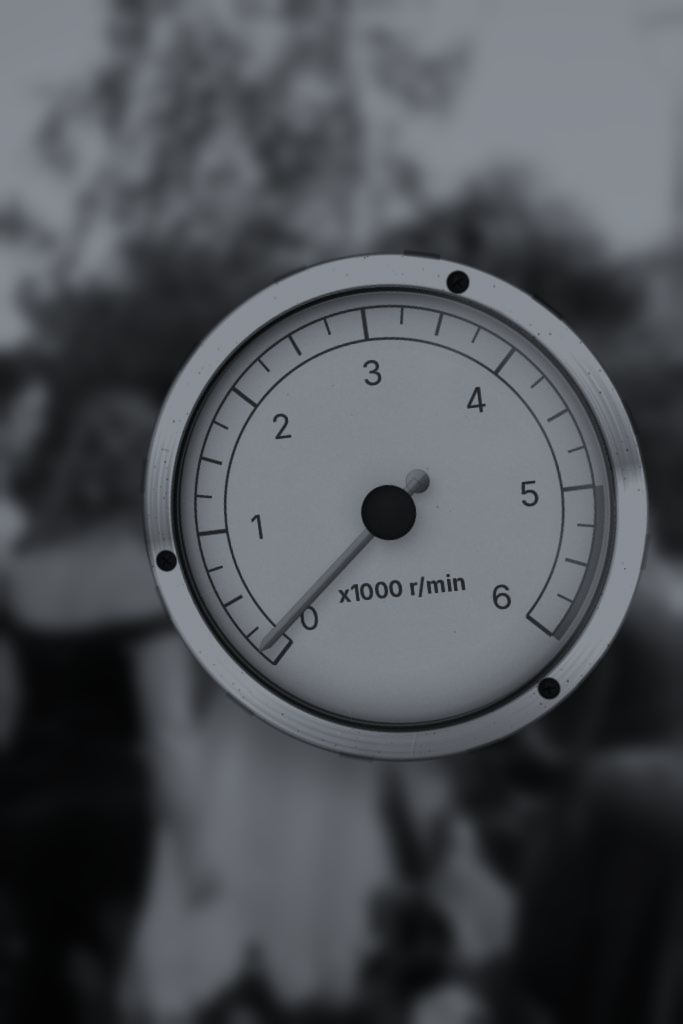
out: 125 rpm
